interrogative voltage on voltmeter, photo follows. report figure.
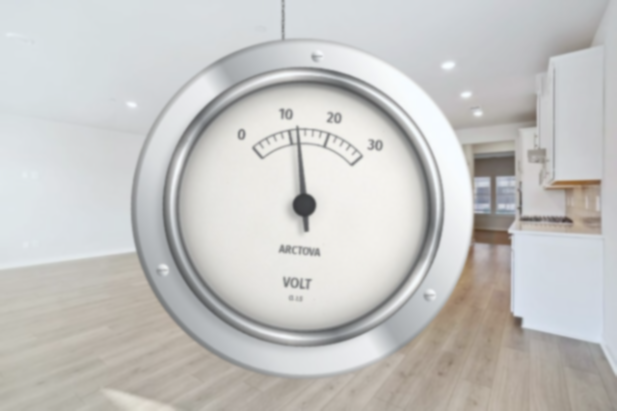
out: 12 V
